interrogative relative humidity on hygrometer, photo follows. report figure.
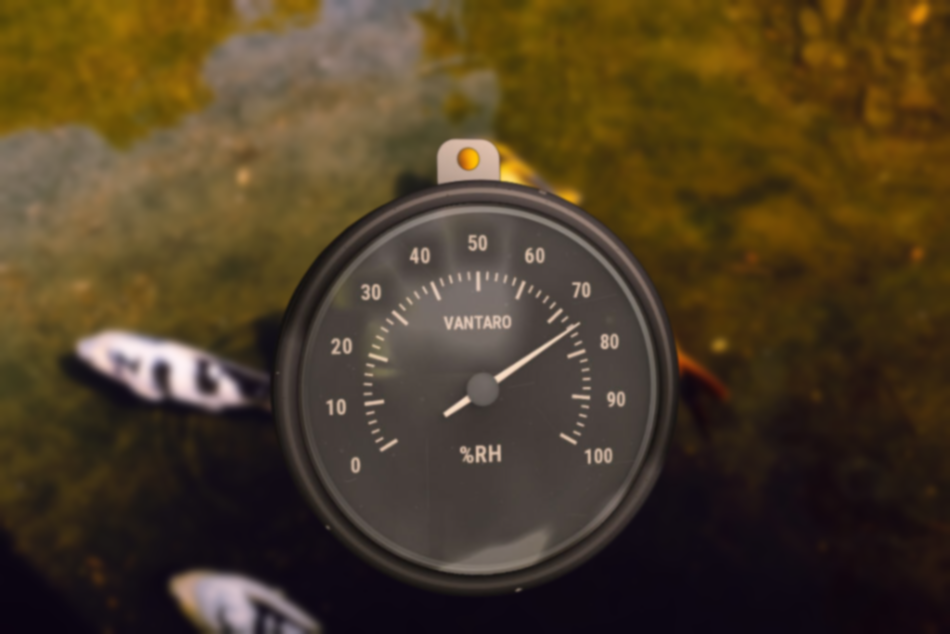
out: 74 %
